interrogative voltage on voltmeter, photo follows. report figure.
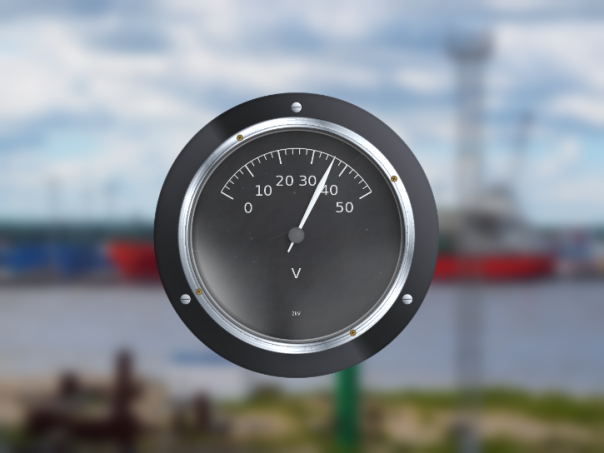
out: 36 V
